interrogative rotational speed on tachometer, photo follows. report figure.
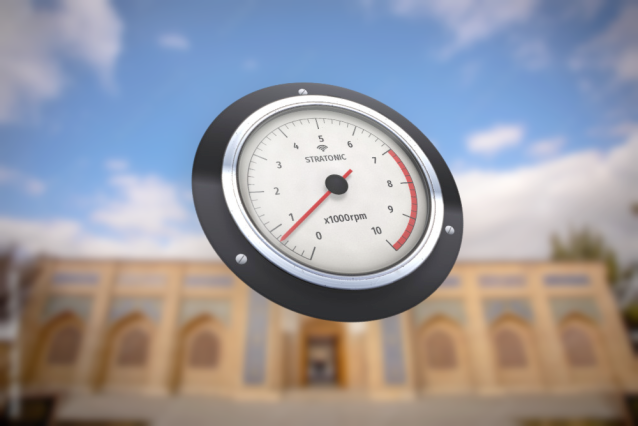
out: 700 rpm
